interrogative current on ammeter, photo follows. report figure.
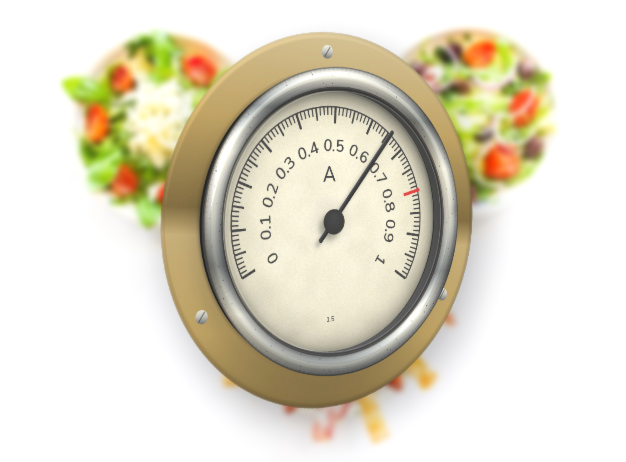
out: 0.65 A
